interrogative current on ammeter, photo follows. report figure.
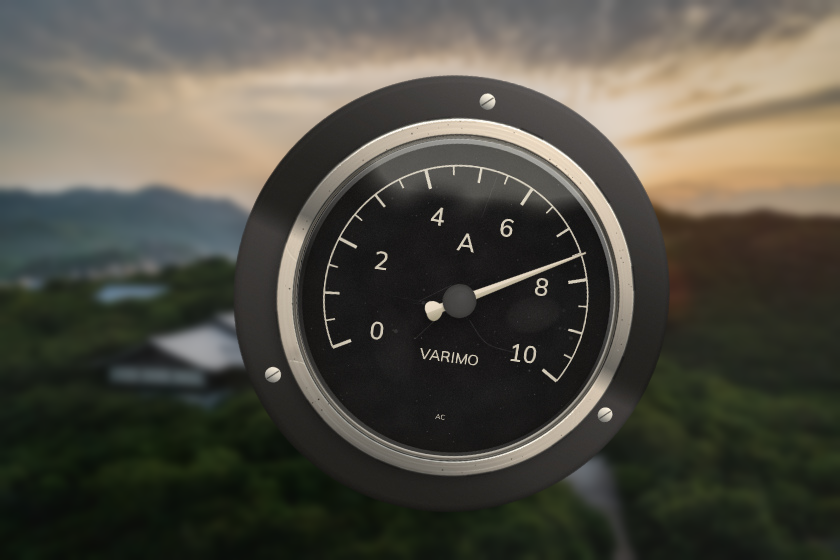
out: 7.5 A
